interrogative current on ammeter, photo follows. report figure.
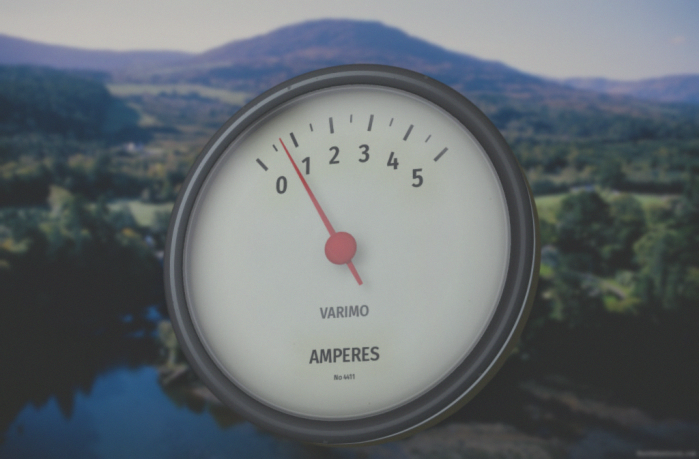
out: 0.75 A
